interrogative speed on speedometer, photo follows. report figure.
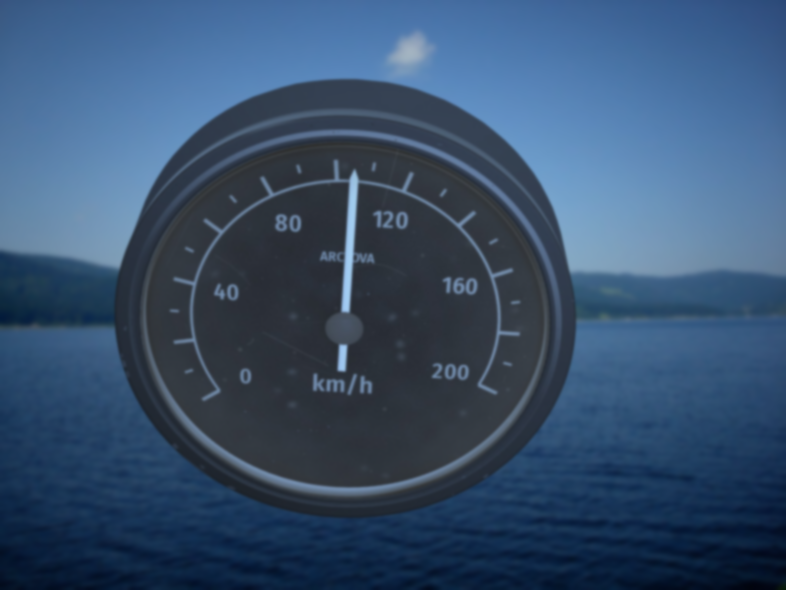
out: 105 km/h
